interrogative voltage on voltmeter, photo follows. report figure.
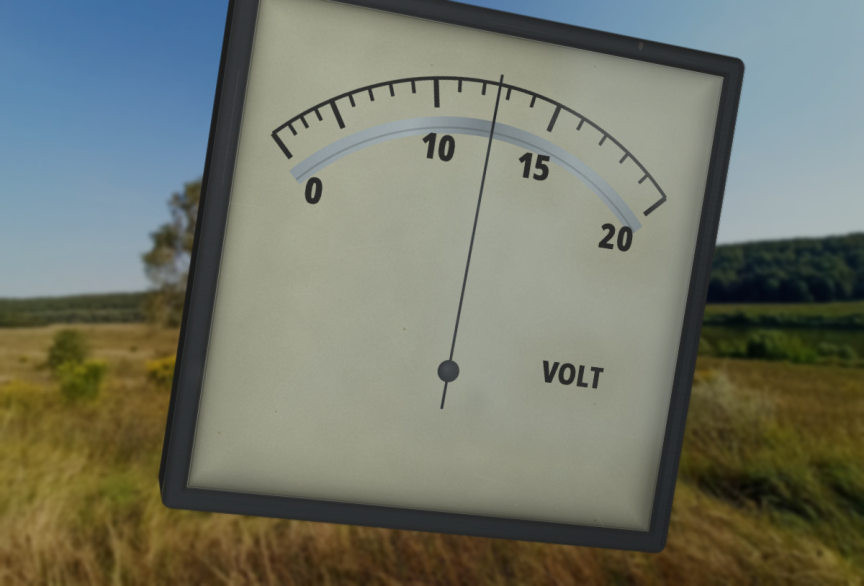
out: 12.5 V
